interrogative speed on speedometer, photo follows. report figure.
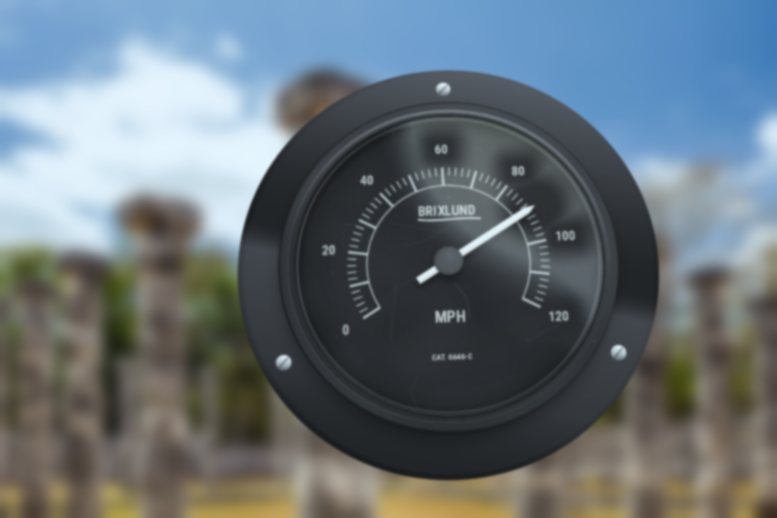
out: 90 mph
